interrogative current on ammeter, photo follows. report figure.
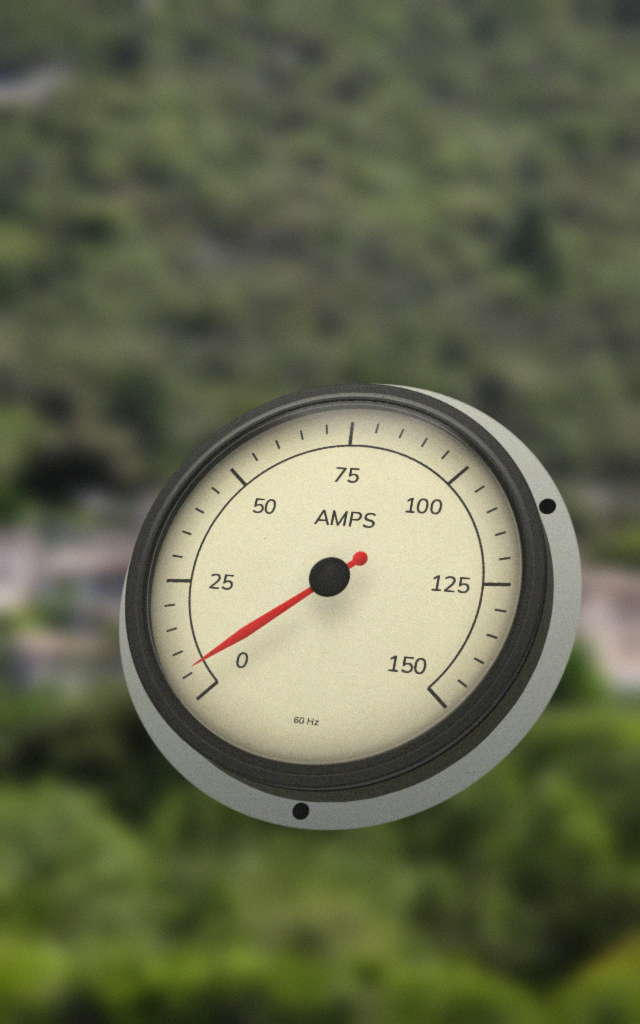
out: 5 A
